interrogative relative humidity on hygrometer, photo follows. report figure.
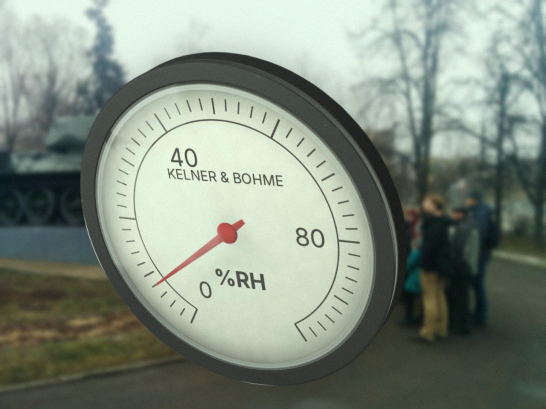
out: 8 %
